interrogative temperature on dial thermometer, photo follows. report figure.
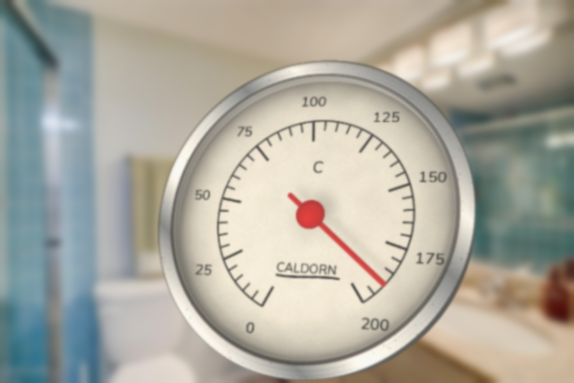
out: 190 °C
